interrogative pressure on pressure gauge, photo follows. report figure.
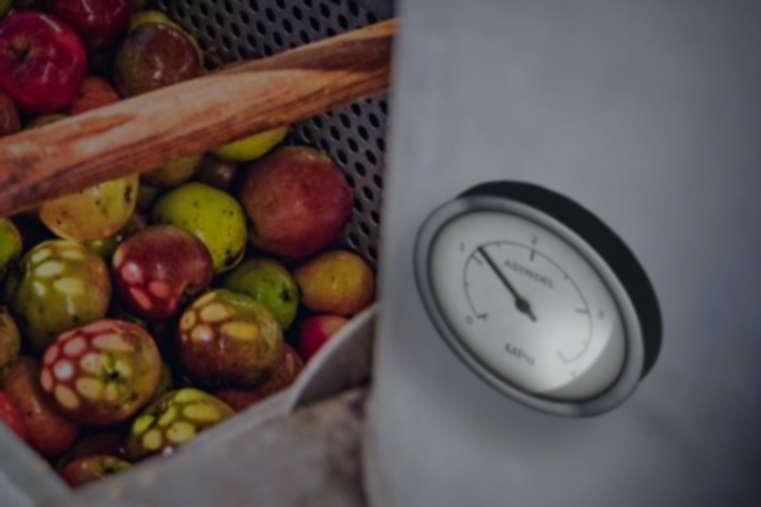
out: 1.25 MPa
